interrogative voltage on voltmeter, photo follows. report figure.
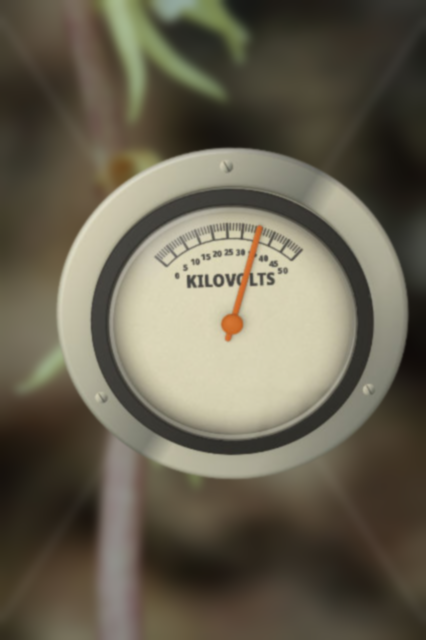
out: 35 kV
